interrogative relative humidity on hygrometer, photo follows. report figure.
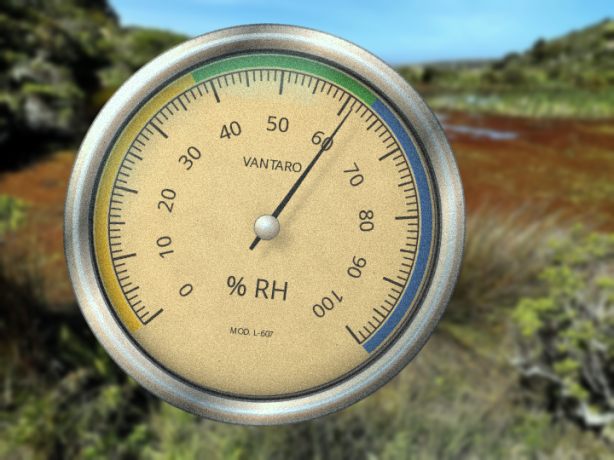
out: 61 %
